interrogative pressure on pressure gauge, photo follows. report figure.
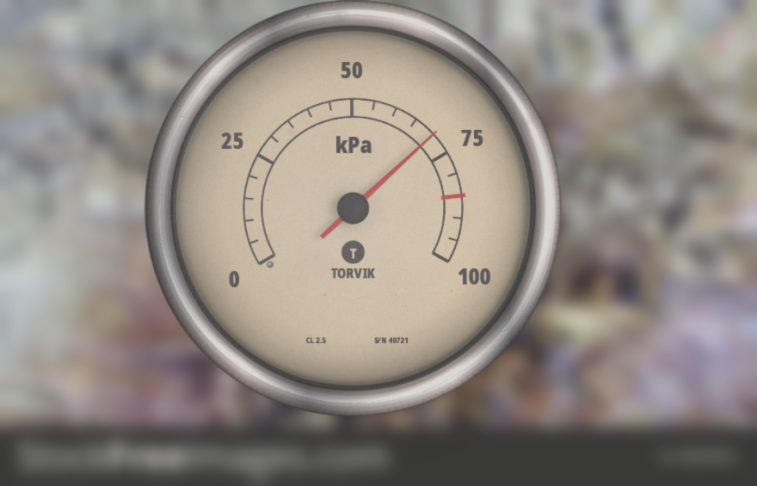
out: 70 kPa
